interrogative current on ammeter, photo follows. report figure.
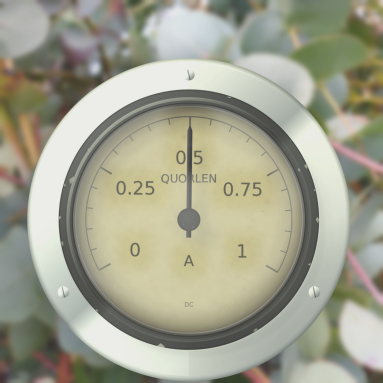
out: 0.5 A
